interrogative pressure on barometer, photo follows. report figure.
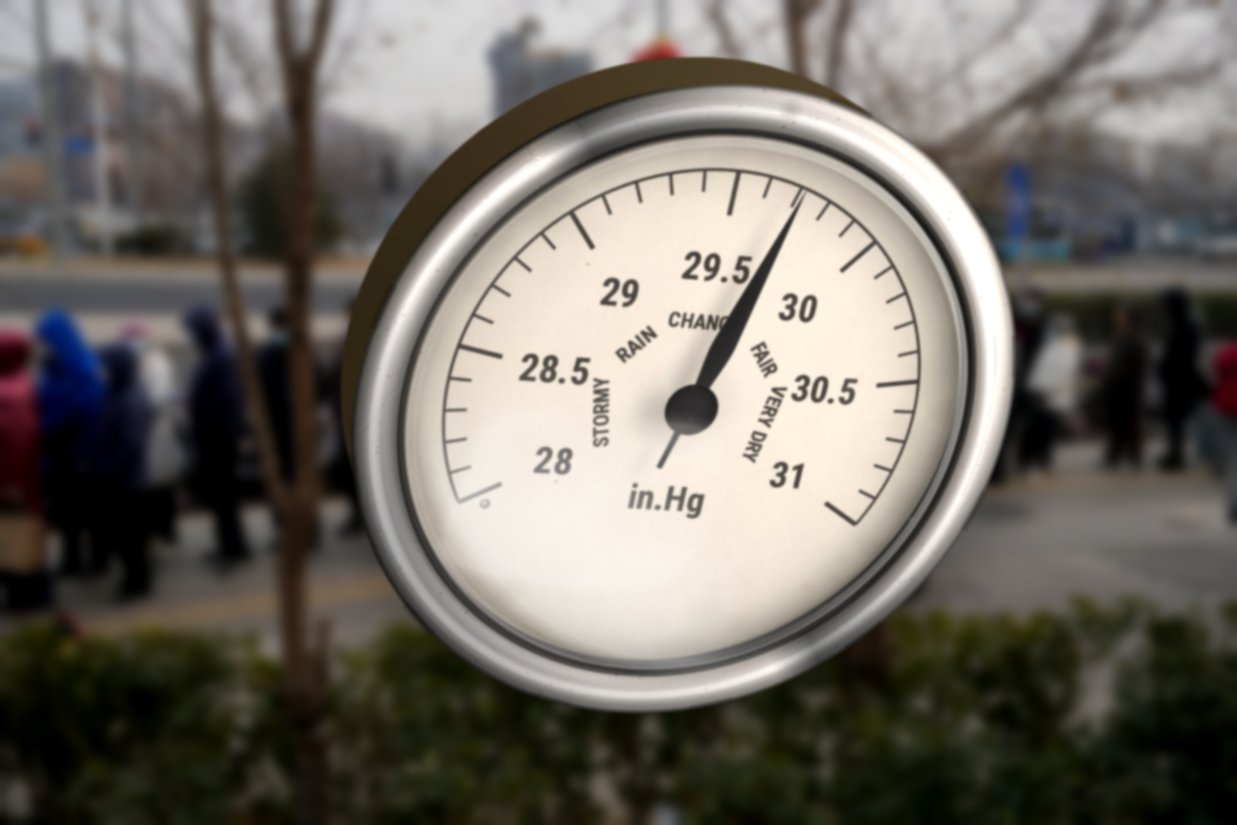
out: 29.7 inHg
